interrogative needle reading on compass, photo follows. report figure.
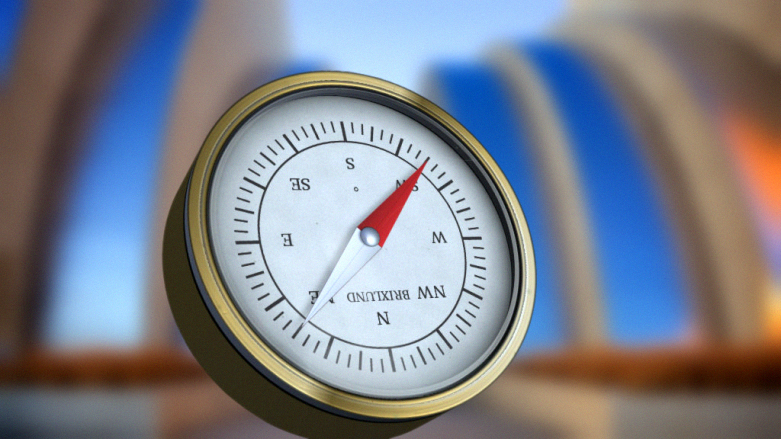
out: 225 °
